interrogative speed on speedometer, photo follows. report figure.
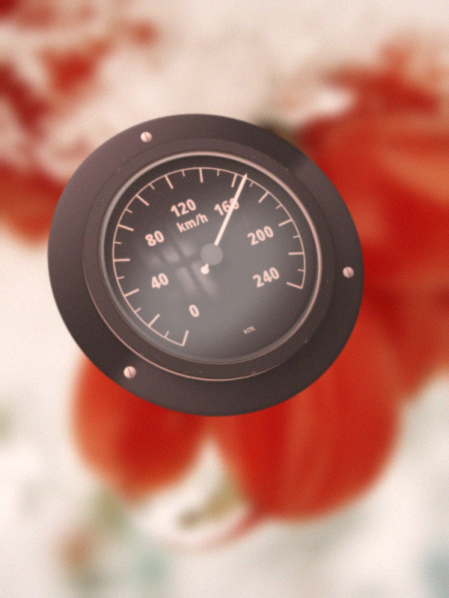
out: 165 km/h
